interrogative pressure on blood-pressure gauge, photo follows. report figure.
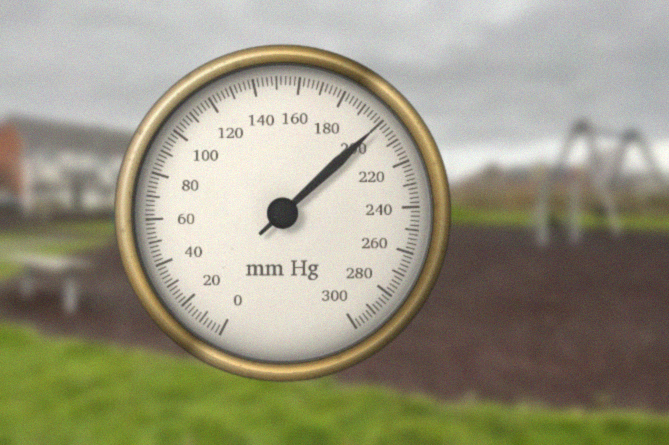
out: 200 mmHg
